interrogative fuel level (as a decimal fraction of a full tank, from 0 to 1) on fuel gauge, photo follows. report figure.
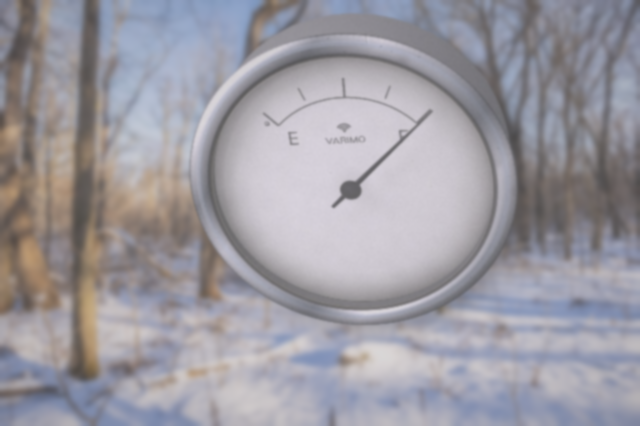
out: 1
